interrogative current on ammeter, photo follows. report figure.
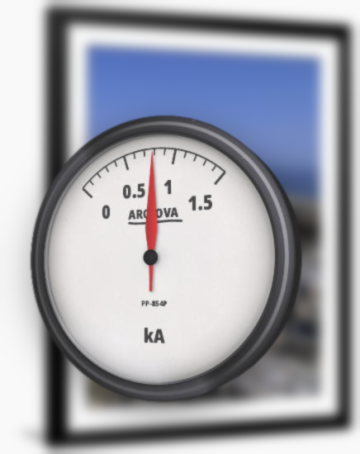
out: 0.8 kA
